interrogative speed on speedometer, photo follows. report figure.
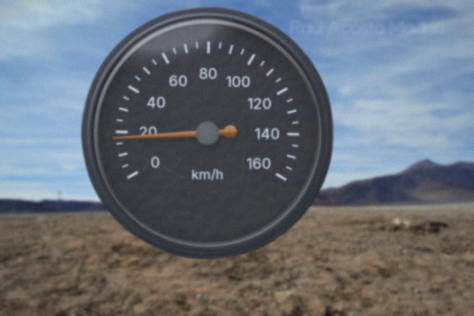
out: 17.5 km/h
